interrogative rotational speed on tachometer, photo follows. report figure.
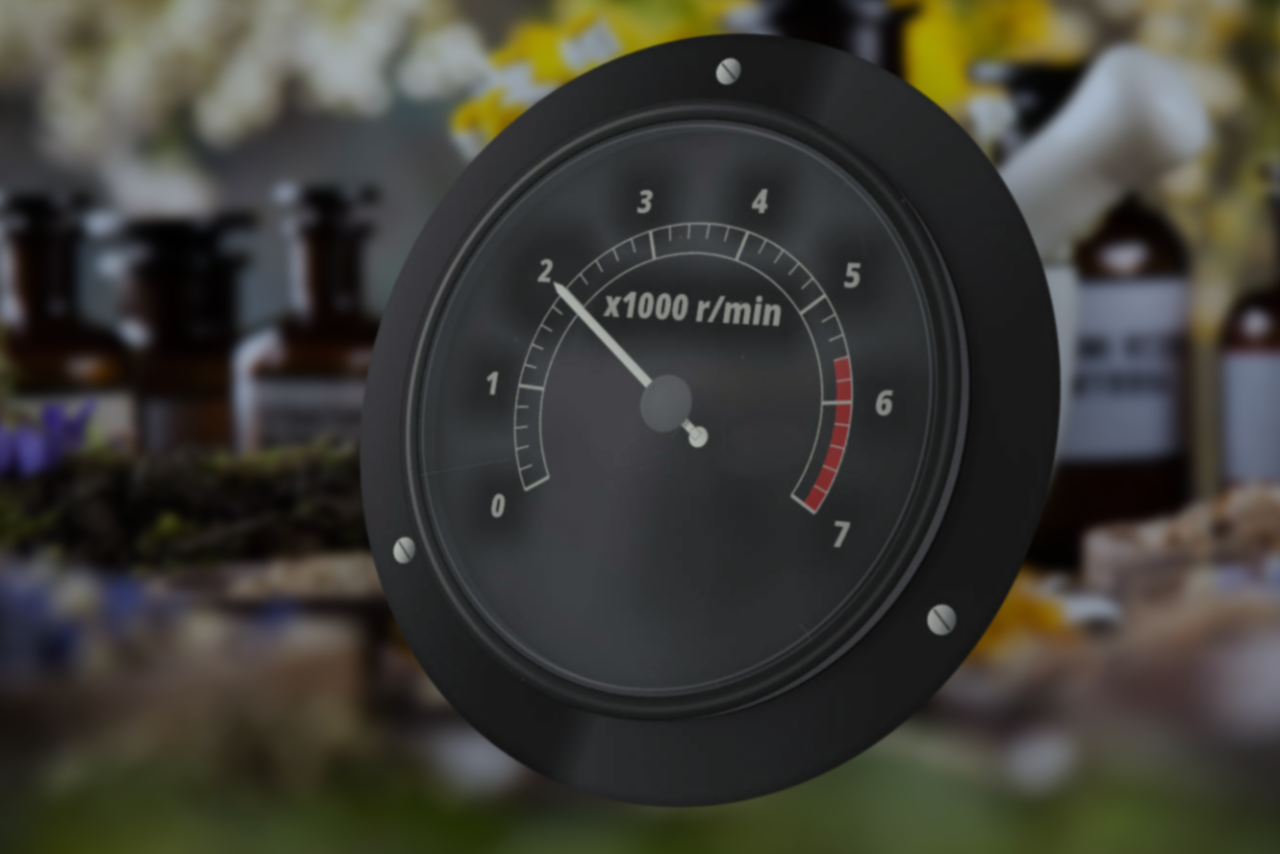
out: 2000 rpm
